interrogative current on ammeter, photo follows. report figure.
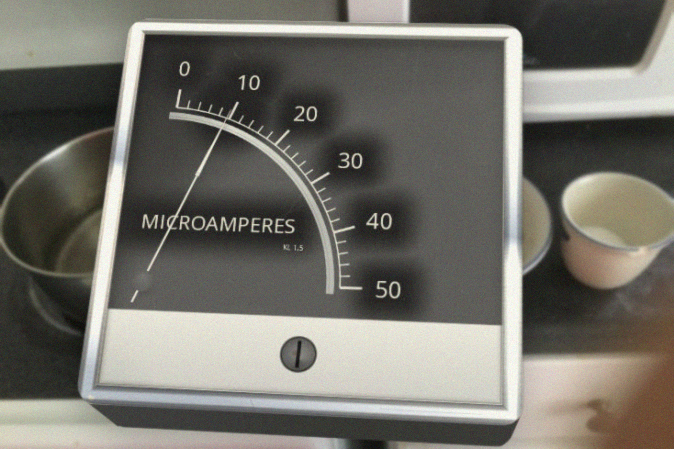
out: 10 µA
